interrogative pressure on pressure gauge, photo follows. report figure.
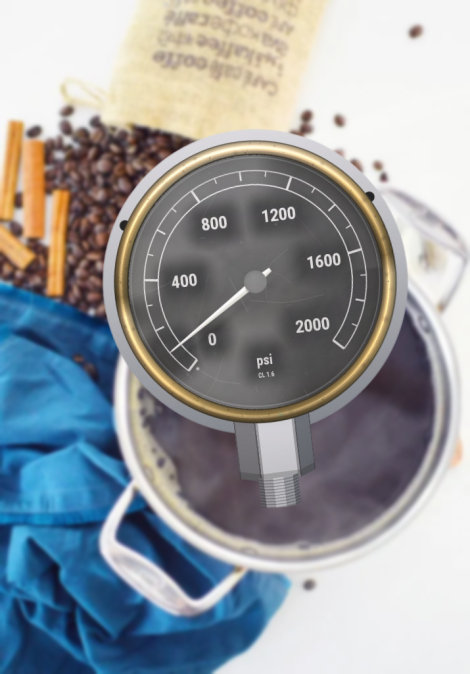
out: 100 psi
